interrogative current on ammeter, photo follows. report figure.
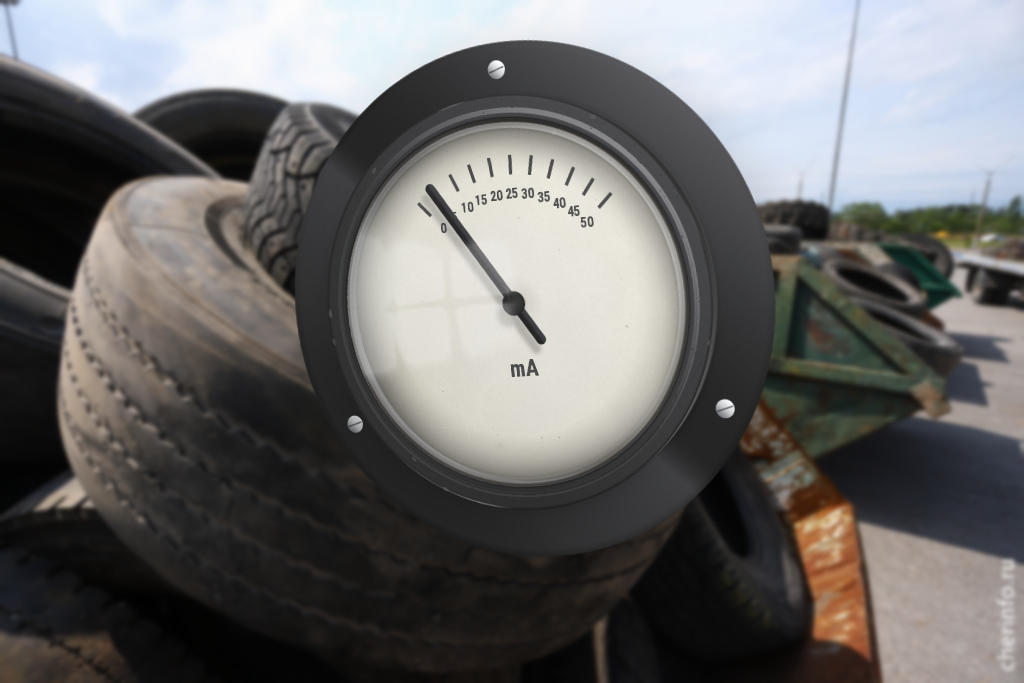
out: 5 mA
